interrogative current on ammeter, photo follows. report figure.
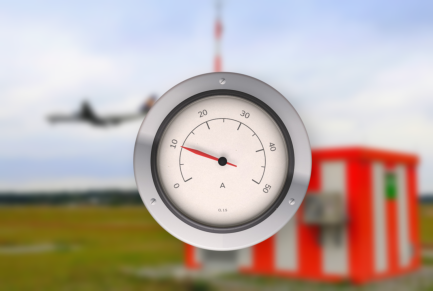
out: 10 A
